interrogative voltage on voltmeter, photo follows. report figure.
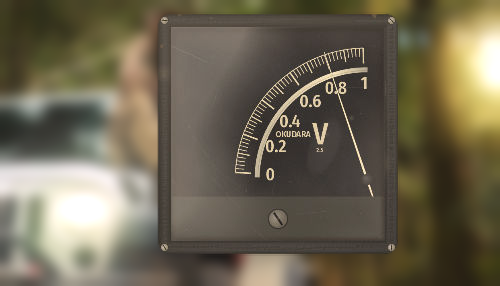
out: 0.8 V
